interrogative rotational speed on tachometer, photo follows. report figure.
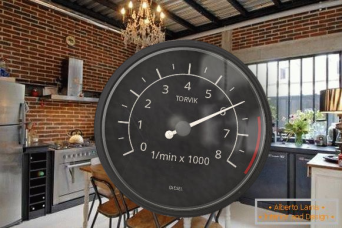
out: 6000 rpm
